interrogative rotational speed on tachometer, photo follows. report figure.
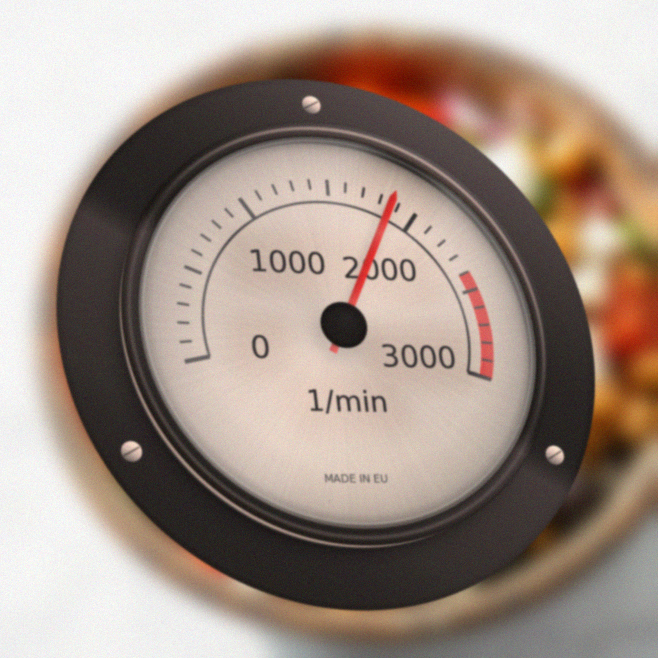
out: 1850 rpm
